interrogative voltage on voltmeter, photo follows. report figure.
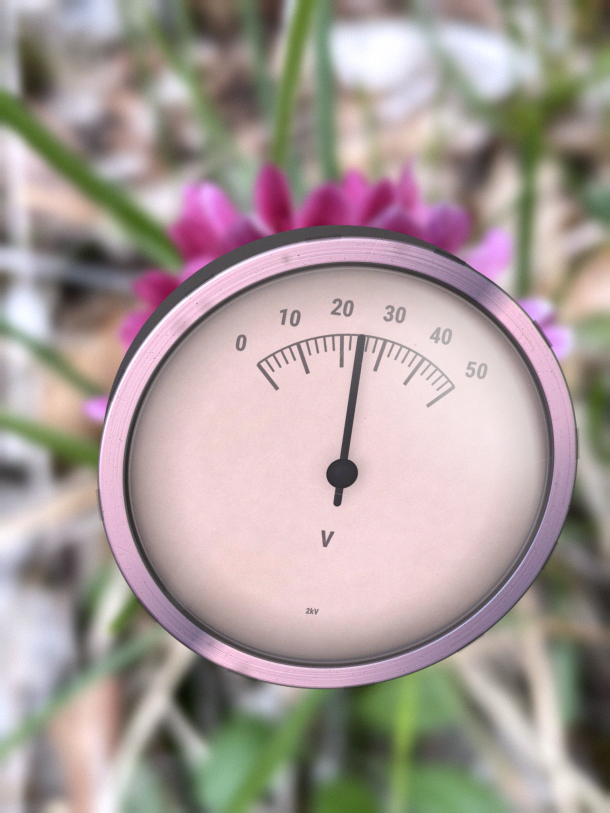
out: 24 V
